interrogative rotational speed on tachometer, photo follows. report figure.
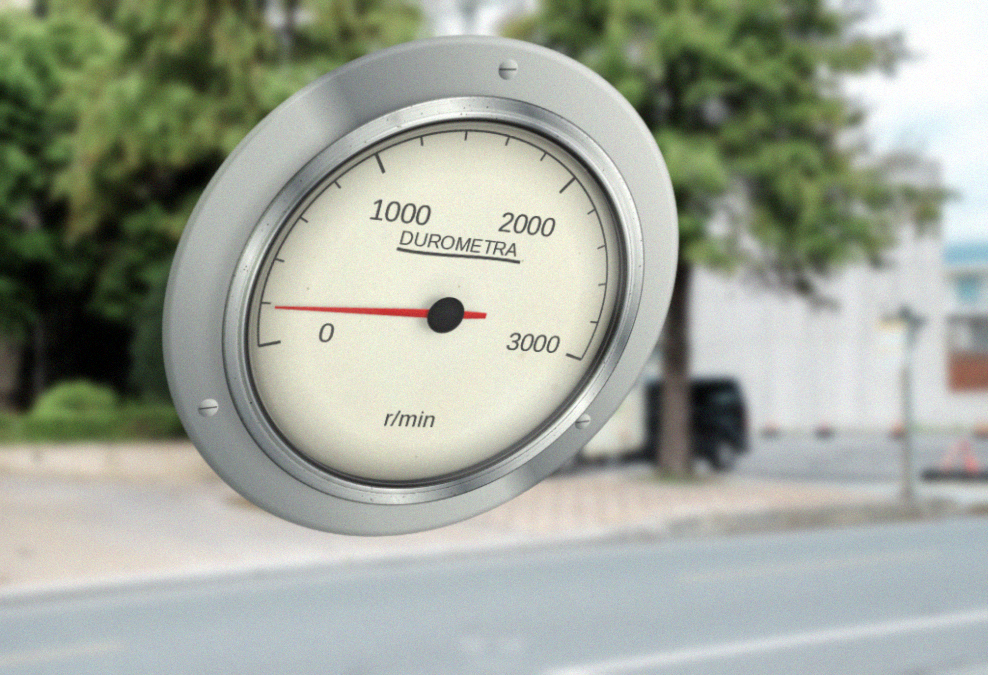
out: 200 rpm
